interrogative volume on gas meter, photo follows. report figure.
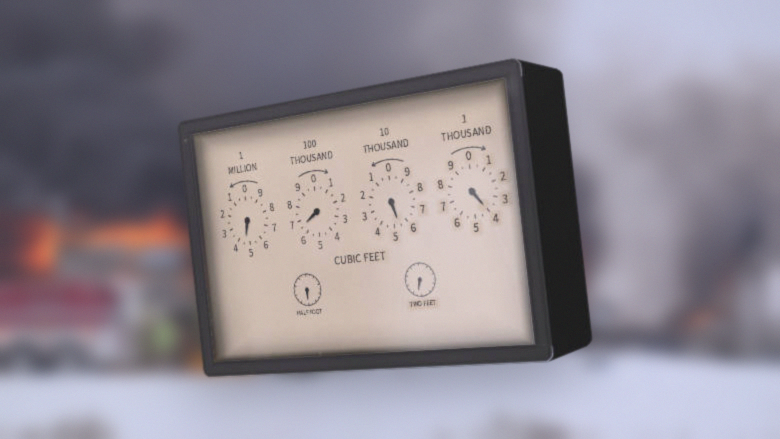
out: 465400 ft³
